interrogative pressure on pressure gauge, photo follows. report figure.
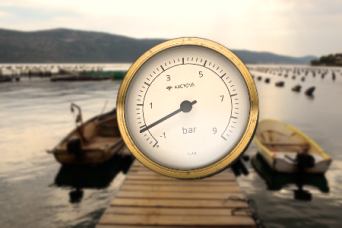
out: -0.2 bar
